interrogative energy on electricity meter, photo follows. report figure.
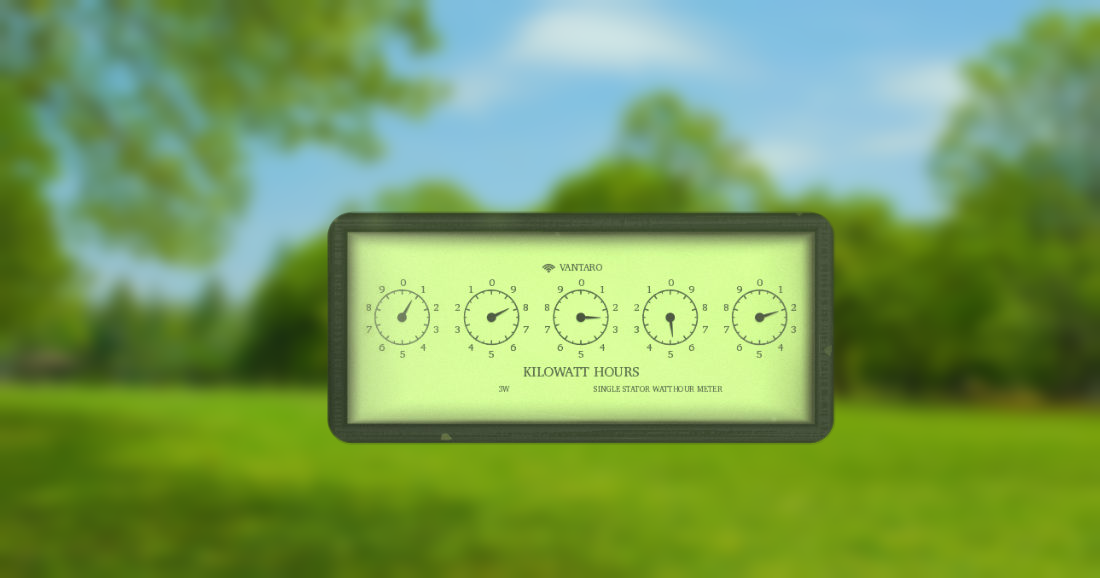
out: 8252 kWh
